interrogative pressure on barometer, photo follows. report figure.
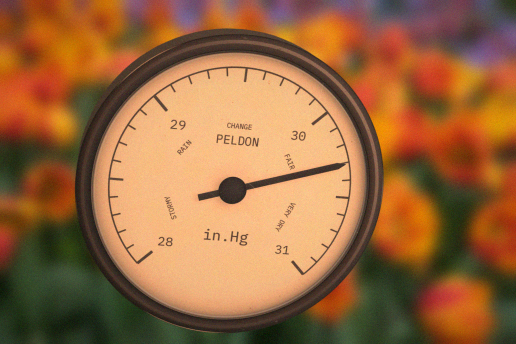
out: 30.3 inHg
